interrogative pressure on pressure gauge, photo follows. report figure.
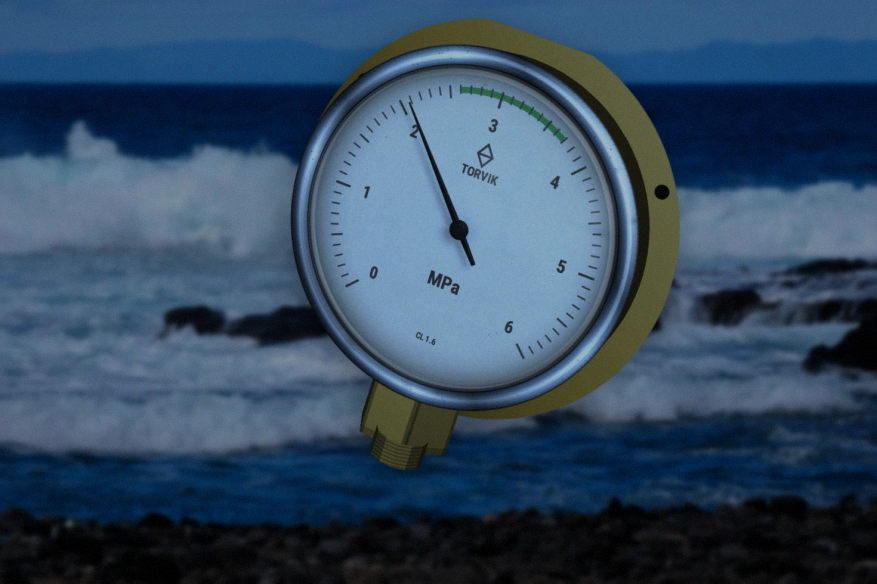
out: 2.1 MPa
